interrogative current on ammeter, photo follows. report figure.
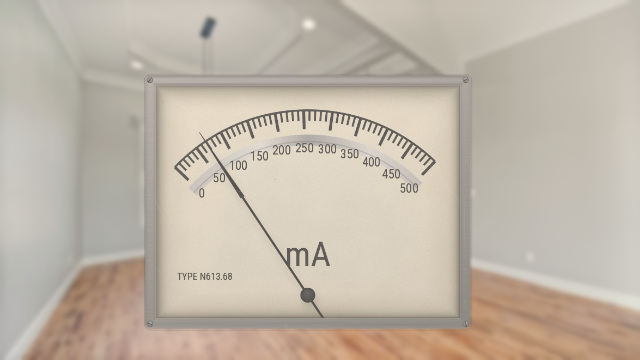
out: 70 mA
